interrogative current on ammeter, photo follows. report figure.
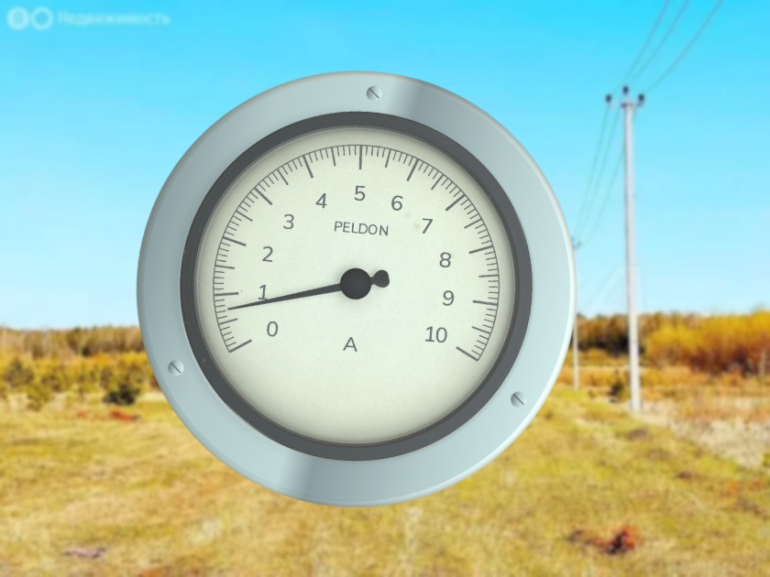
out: 0.7 A
